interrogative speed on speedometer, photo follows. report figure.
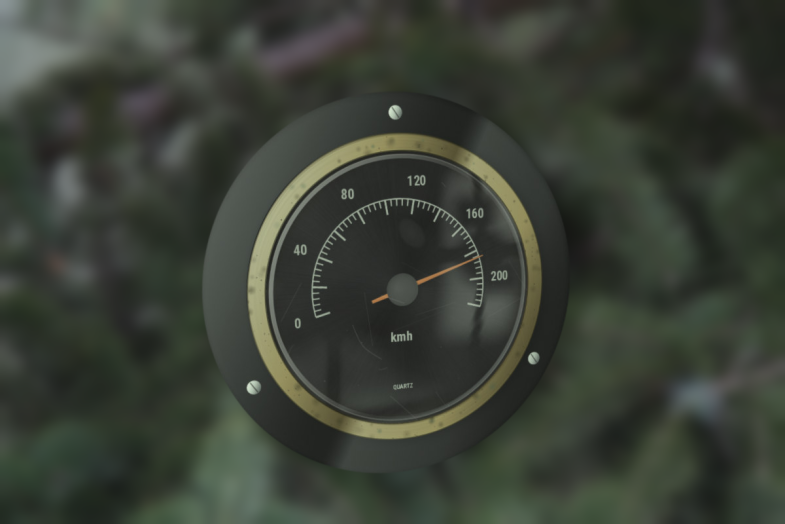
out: 184 km/h
